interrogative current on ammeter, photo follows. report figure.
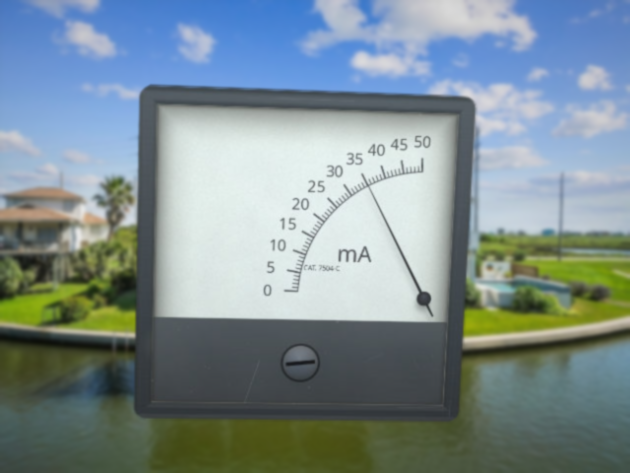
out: 35 mA
